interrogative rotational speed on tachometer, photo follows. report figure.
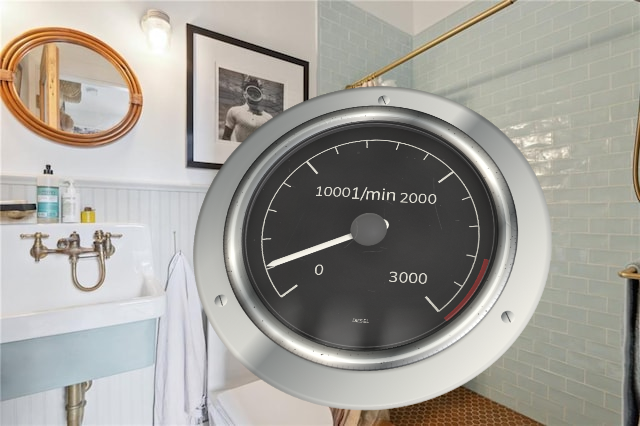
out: 200 rpm
